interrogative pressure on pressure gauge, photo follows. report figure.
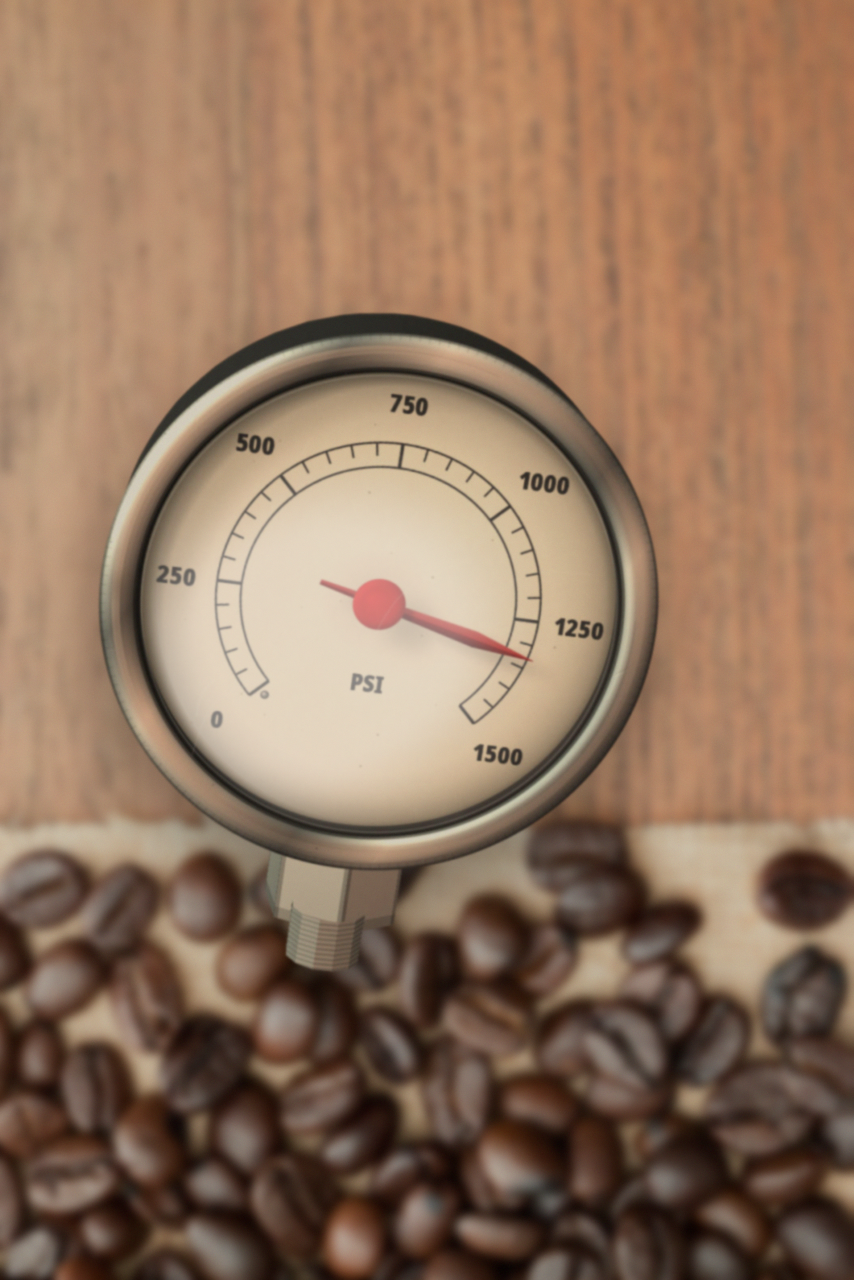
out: 1325 psi
